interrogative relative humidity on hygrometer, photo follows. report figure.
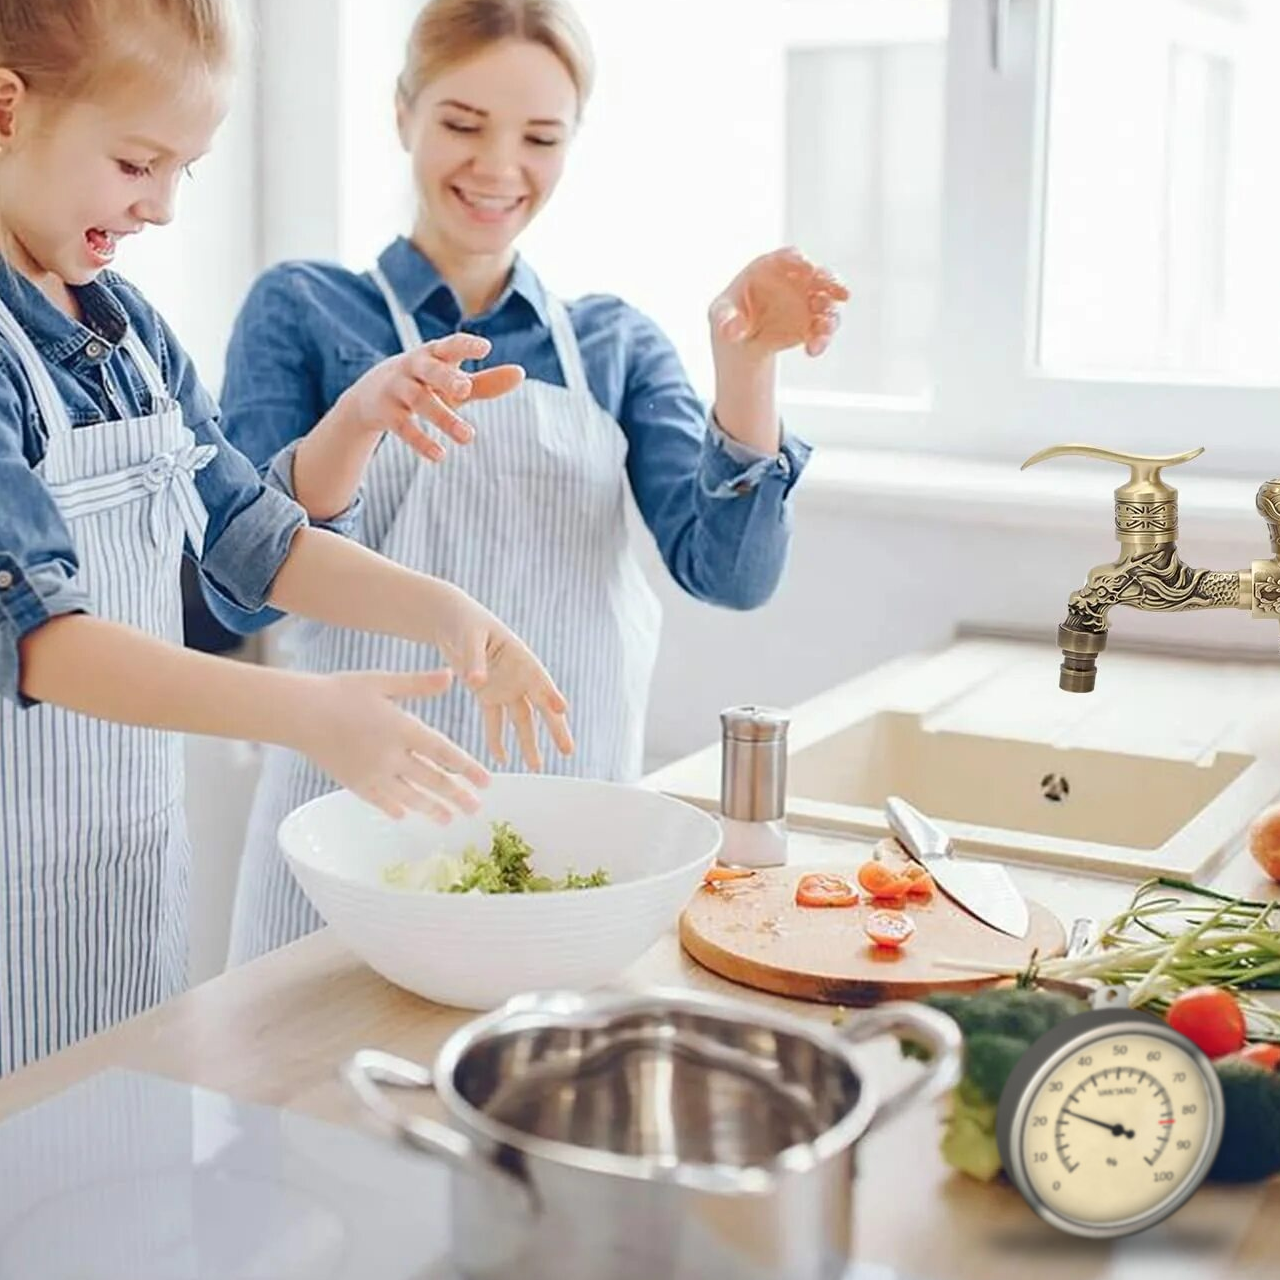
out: 25 %
